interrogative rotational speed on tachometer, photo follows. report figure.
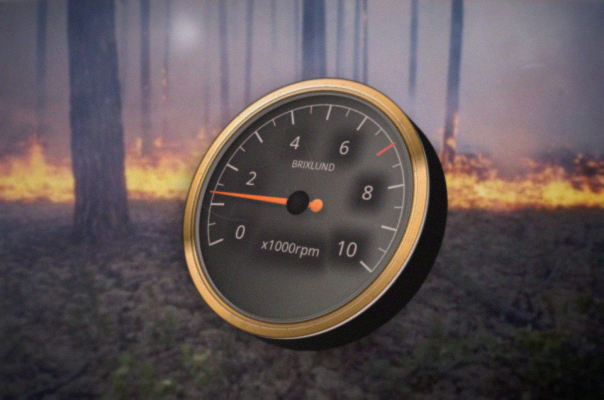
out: 1250 rpm
